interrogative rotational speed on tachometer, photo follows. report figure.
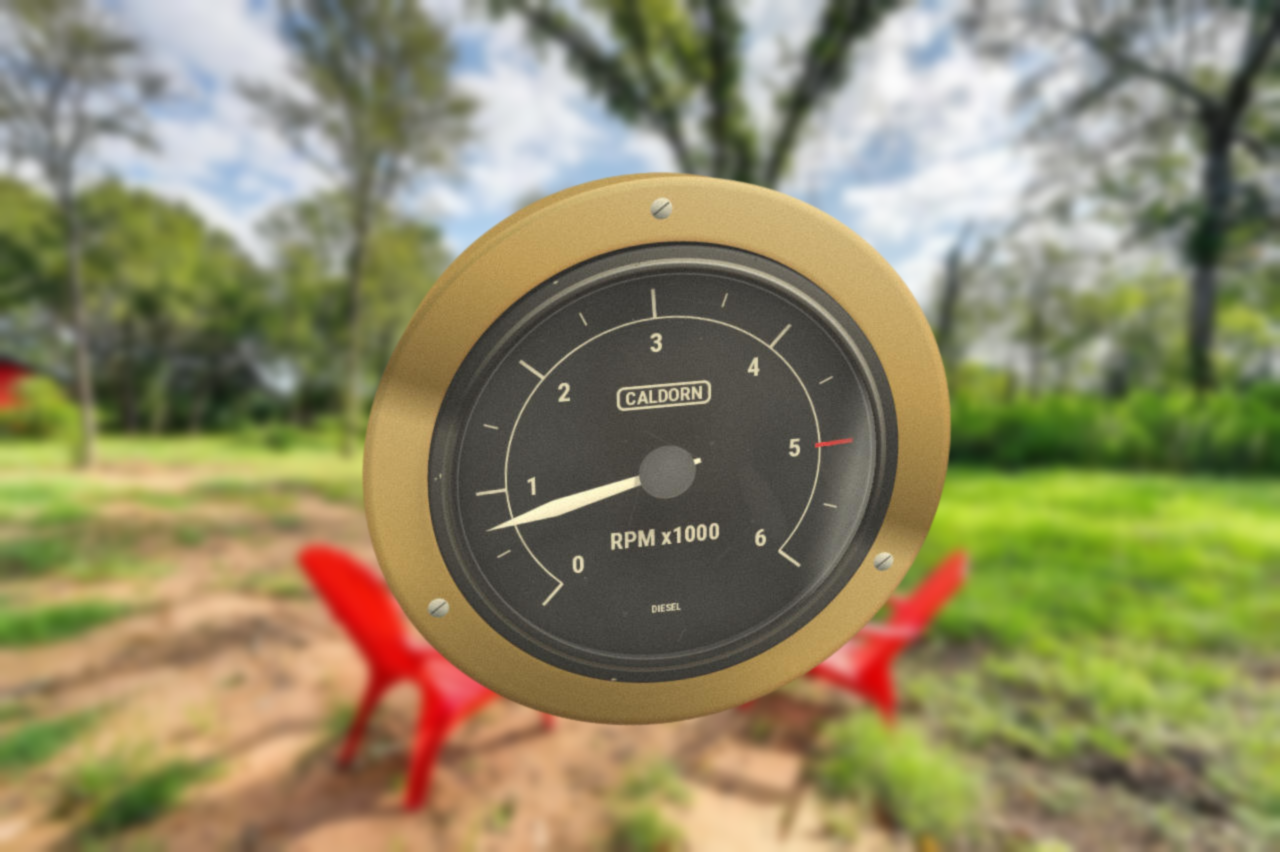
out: 750 rpm
